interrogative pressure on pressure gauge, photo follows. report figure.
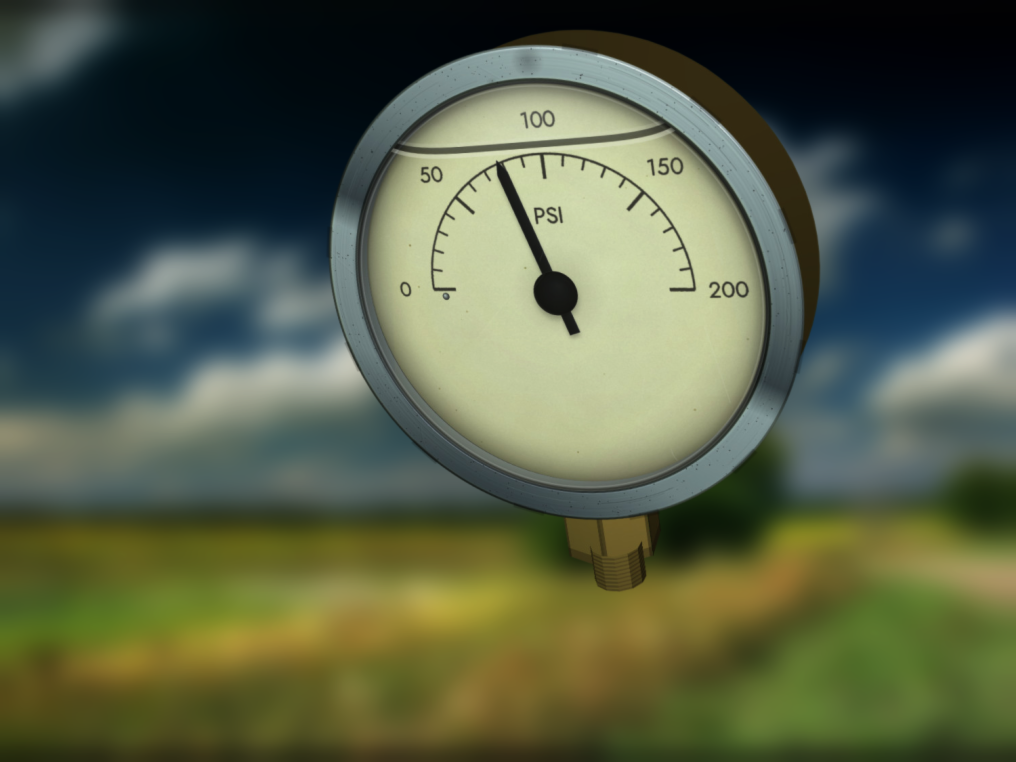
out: 80 psi
